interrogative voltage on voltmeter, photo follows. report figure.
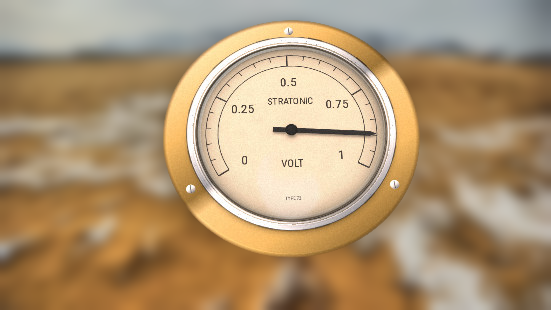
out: 0.9 V
